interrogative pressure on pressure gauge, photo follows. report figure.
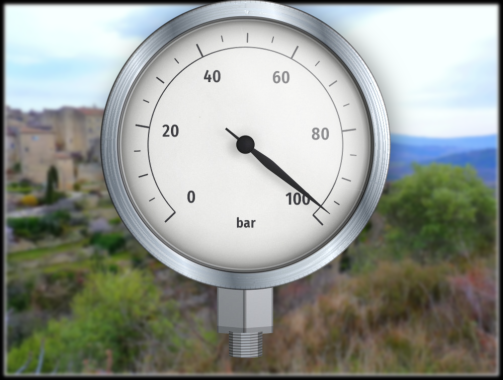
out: 97.5 bar
